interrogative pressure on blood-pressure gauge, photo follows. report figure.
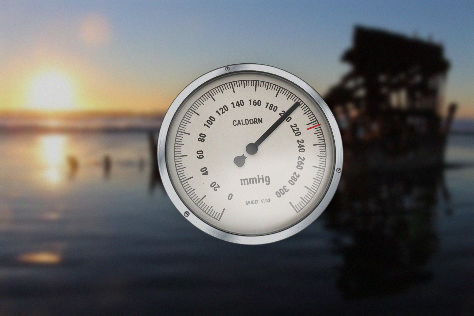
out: 200 mmHg
